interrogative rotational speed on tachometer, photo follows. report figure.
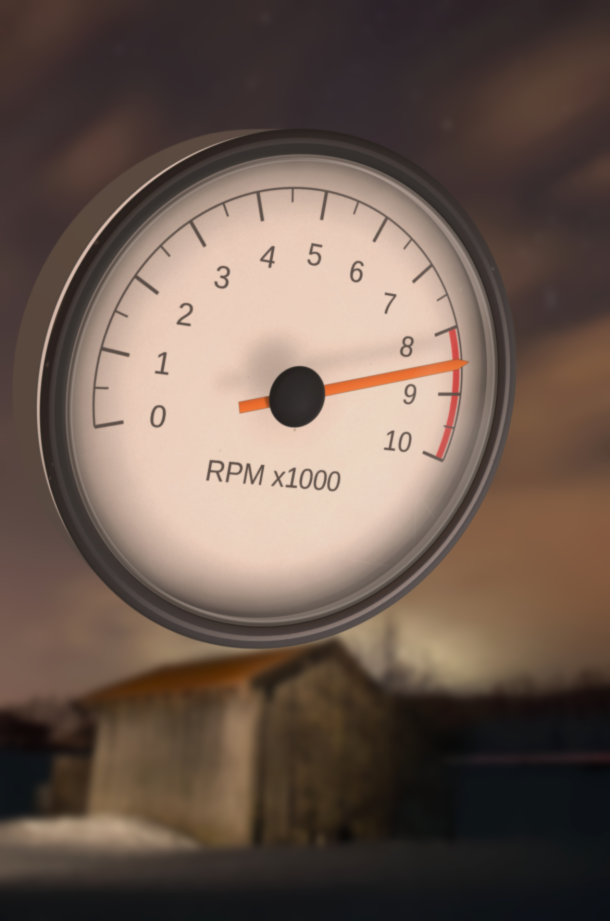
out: 8500 rpm
